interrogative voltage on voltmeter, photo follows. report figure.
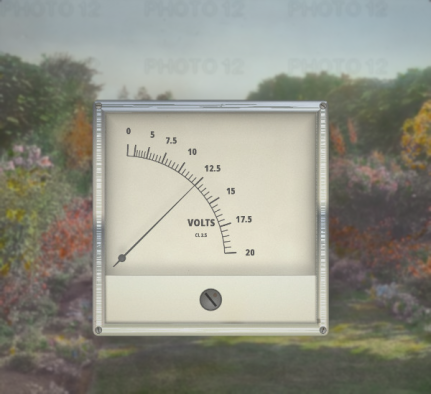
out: 12.5 V
